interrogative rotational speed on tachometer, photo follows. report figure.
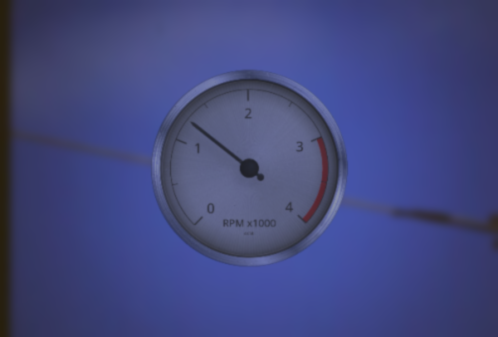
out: 1250 rpm
